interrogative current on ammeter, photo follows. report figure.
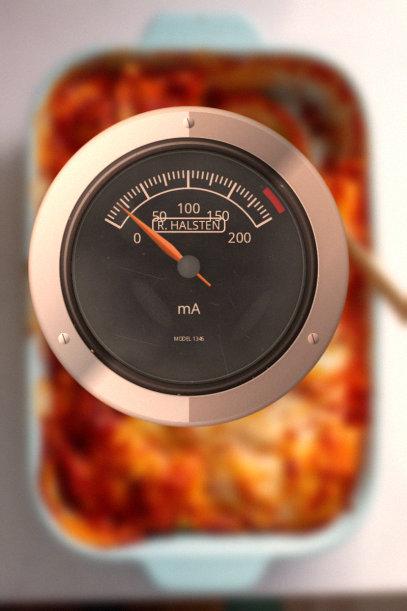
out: 20 mA
